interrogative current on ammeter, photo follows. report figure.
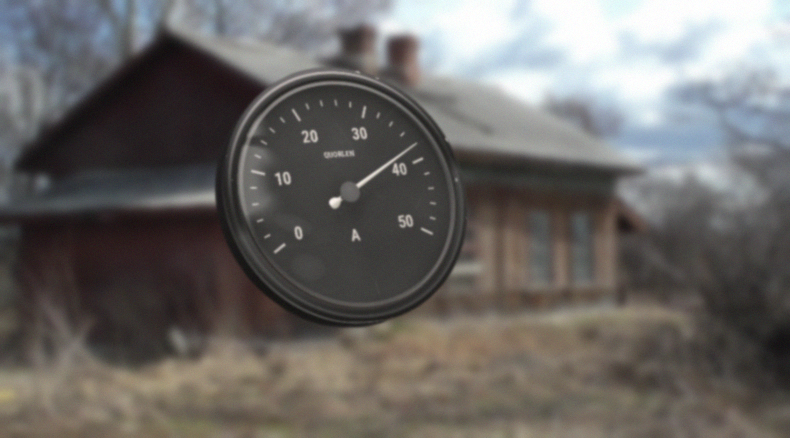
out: 38 A
